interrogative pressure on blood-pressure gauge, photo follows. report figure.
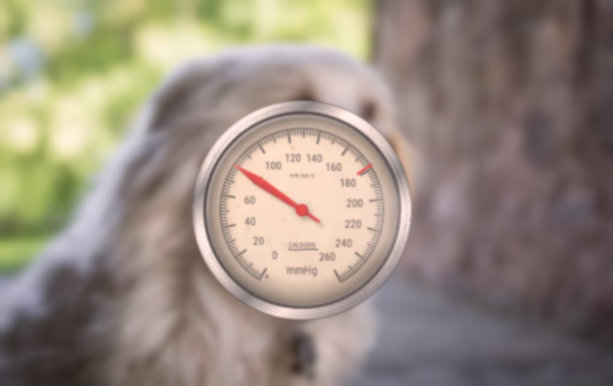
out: 80 mmHg
